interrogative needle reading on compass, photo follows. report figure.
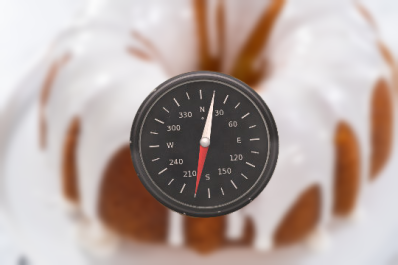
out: 195 °
